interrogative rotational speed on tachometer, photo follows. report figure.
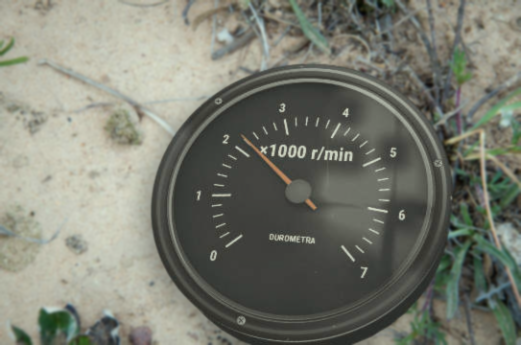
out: 2200 rpm
